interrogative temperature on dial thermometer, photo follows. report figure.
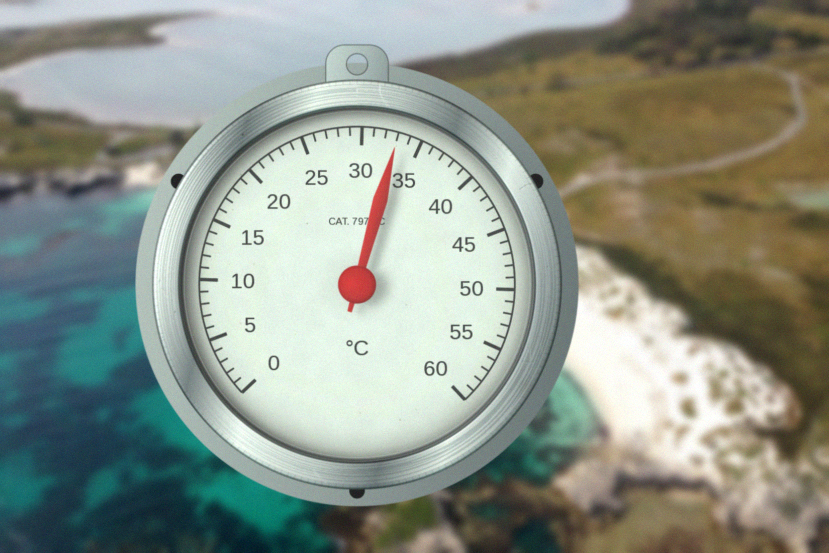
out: 33 °C
